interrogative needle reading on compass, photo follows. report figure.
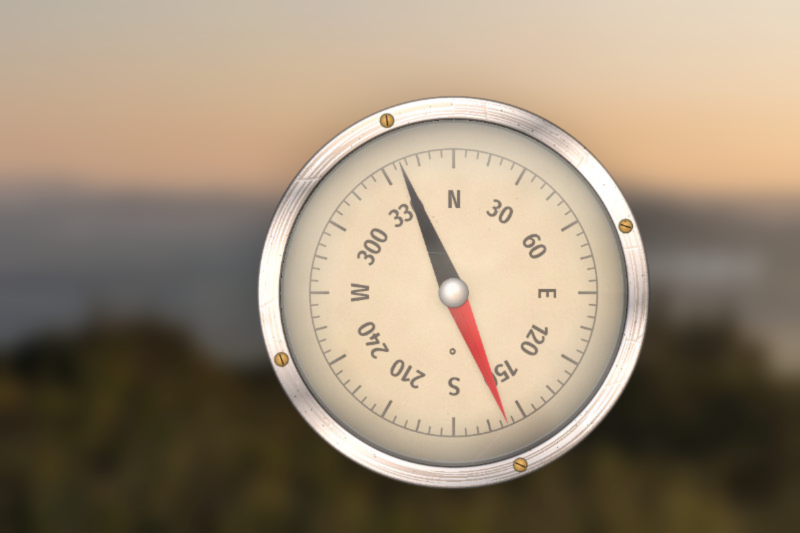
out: 157.5 °
